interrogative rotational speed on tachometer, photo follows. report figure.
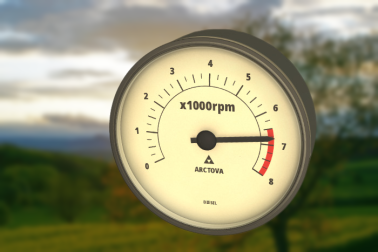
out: 6750 rpm
